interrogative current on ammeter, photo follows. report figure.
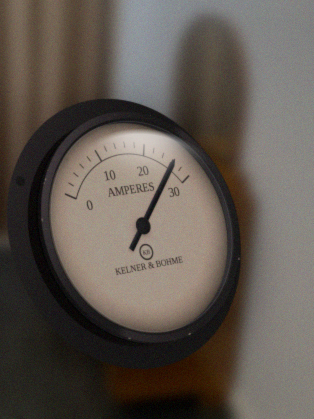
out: 26 A
